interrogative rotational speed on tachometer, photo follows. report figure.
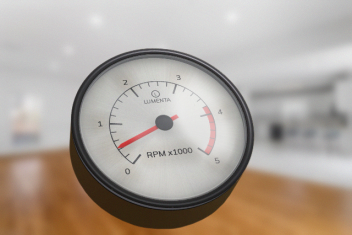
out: 400 rpm
